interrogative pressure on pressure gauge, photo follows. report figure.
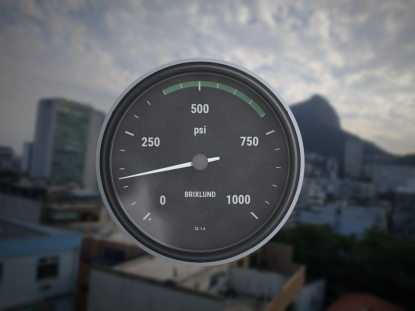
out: 125 psi
